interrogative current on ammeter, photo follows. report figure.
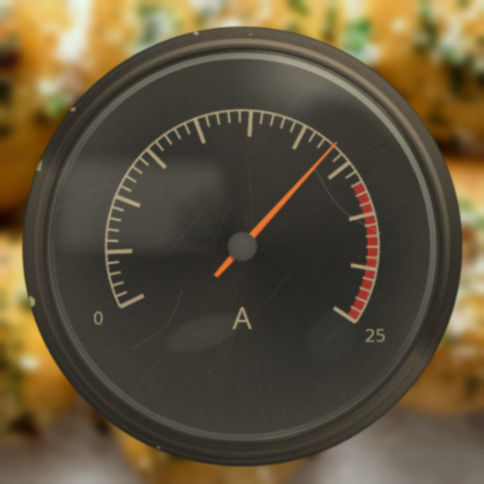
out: 16.5 A
